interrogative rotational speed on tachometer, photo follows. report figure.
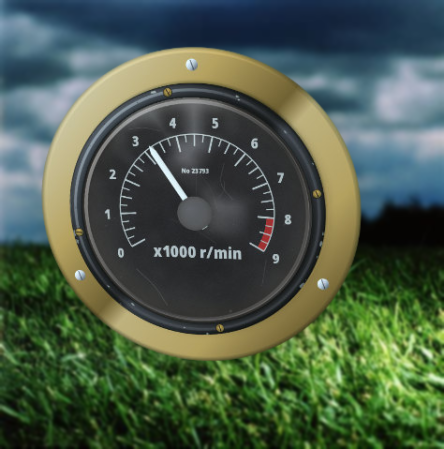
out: 3250 rpm
